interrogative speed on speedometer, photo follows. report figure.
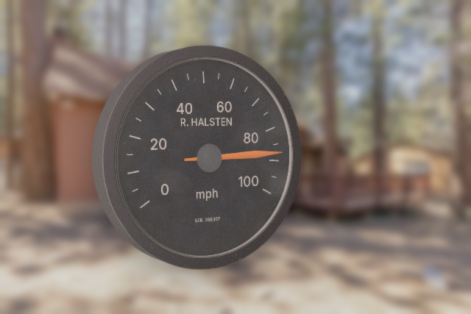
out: 87.5 mph
